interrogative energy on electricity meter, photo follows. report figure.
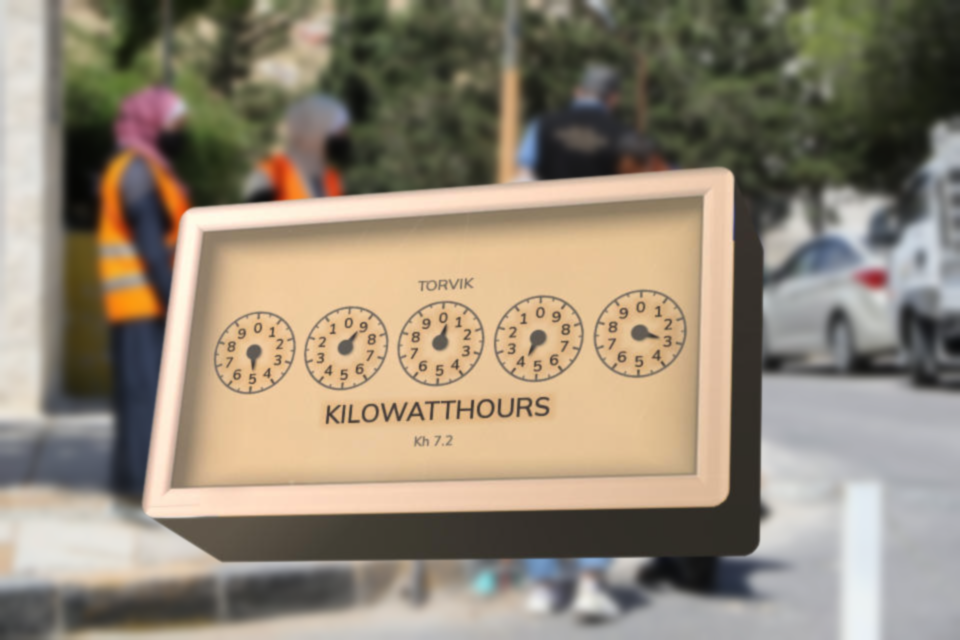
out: 49043 kWh
